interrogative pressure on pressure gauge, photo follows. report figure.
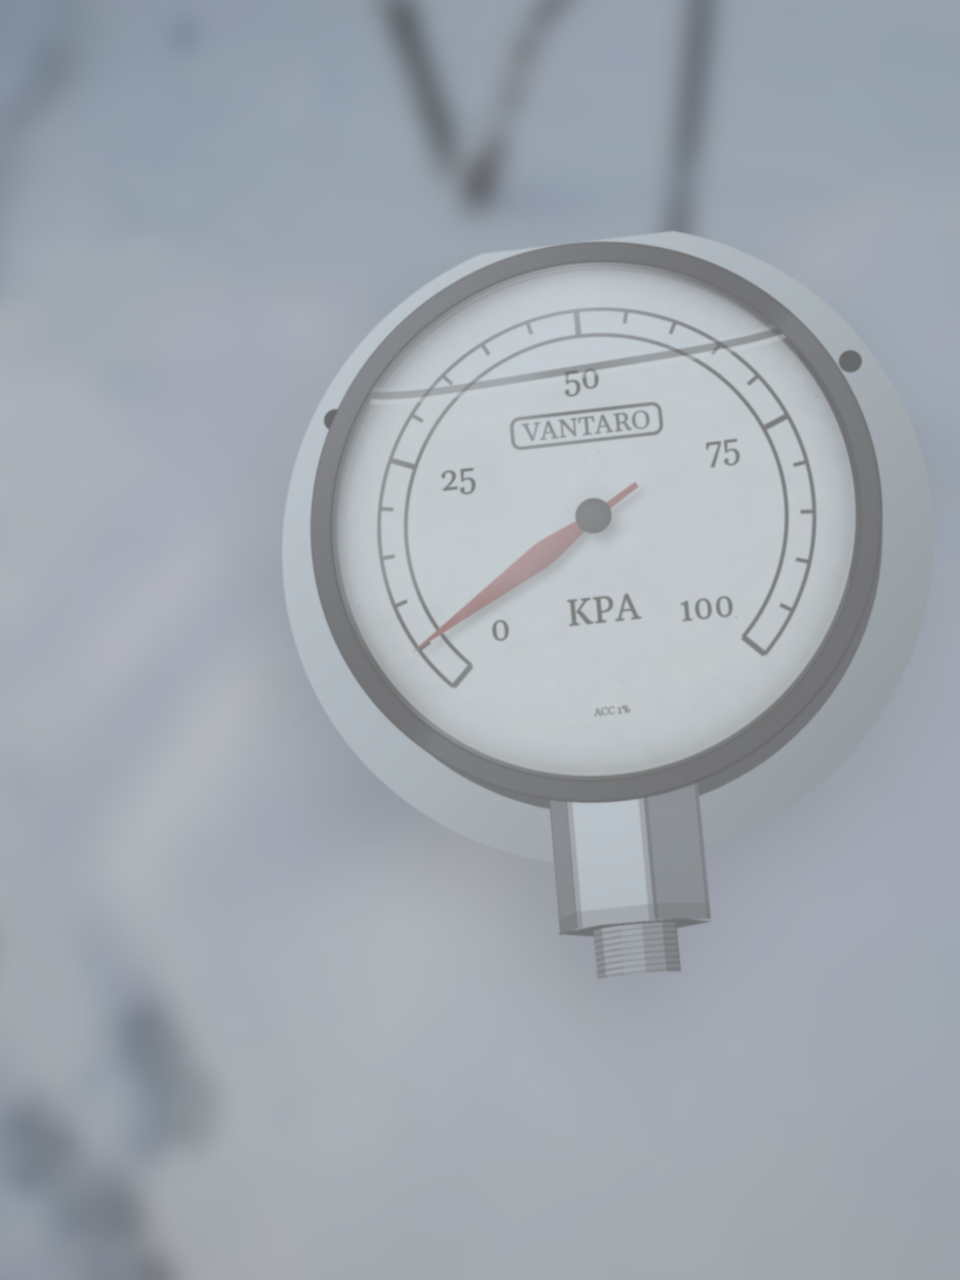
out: 5 kPa
